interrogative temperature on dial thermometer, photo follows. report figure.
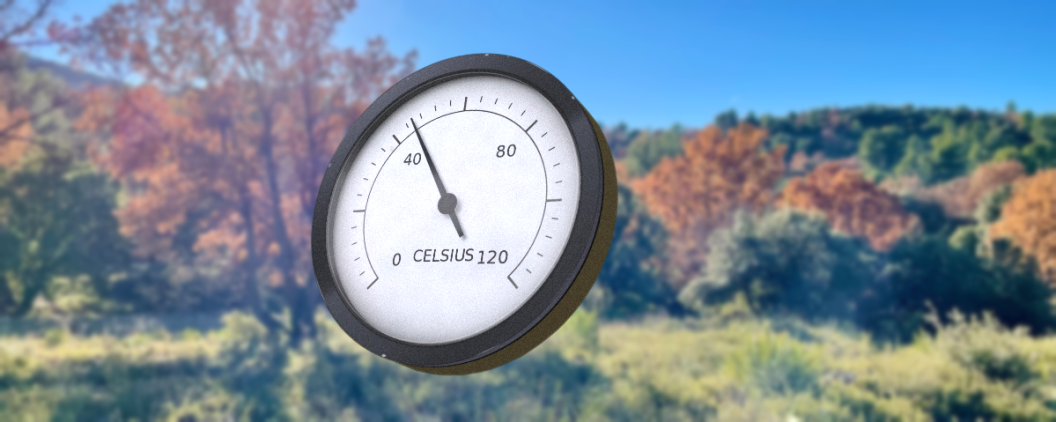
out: 46 °C
